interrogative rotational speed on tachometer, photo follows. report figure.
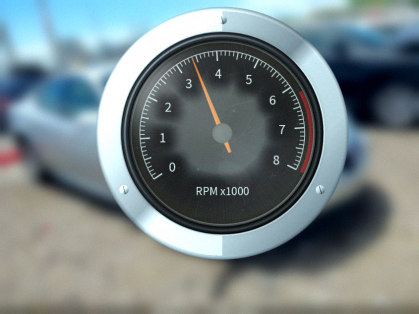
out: 3400 rpm
